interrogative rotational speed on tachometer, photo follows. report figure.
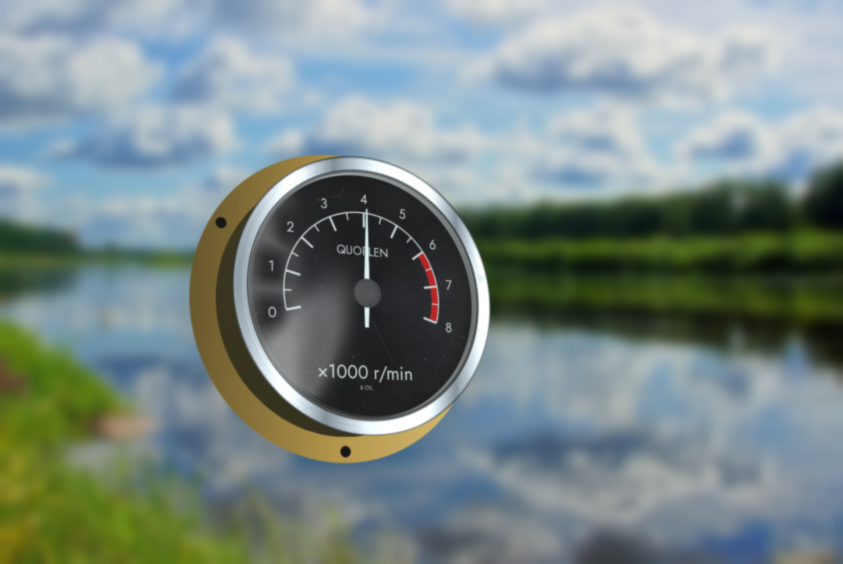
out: 4000 rpm
